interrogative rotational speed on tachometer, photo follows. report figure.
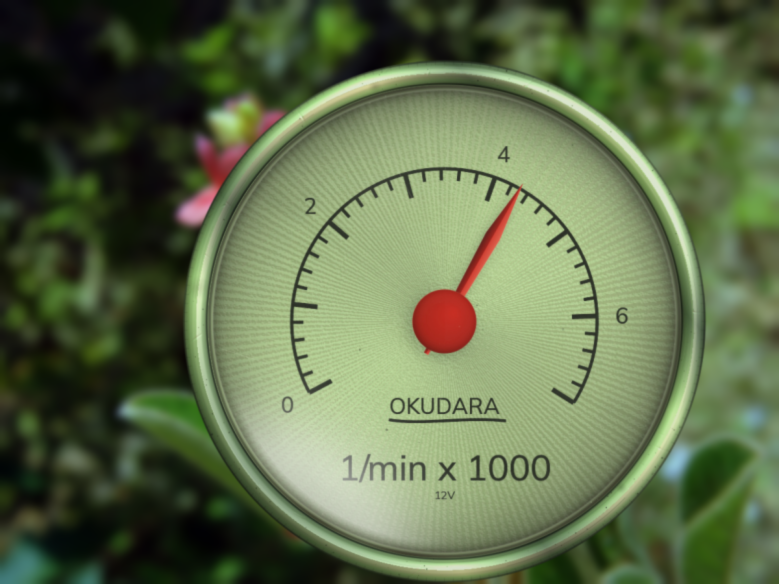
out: 4300 rpm
